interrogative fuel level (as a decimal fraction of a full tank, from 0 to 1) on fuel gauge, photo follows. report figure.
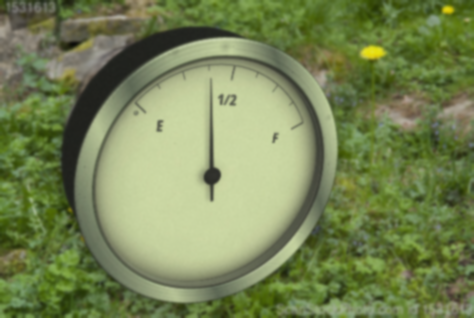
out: 0.375
